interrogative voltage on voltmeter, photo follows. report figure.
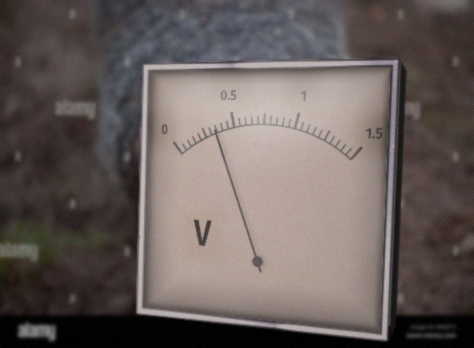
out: 0.35 V
